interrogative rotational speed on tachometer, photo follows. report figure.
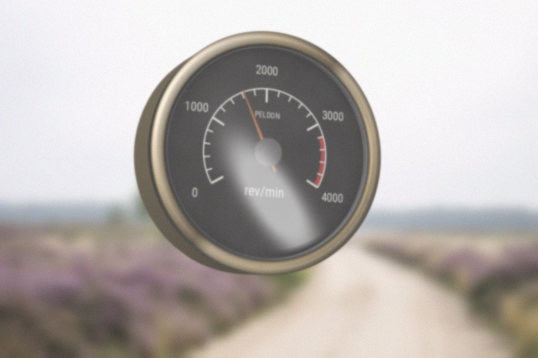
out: 1600 rpm
